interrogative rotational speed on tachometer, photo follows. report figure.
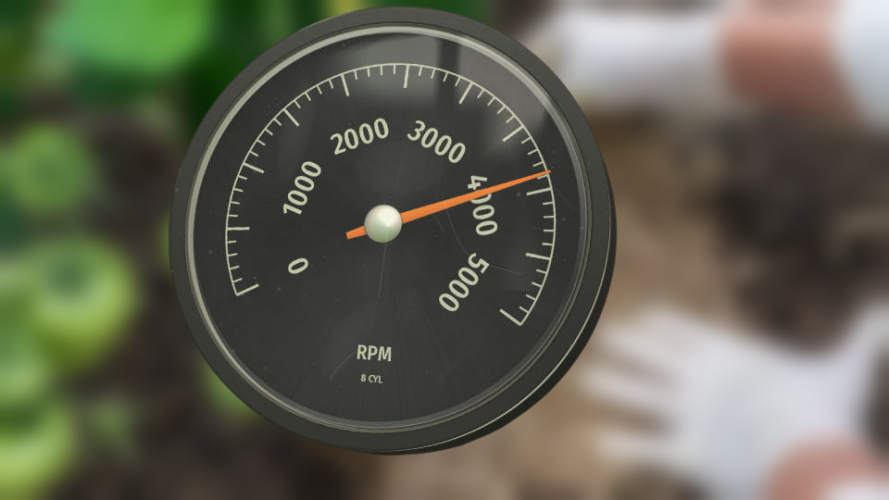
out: 3900 rpm
